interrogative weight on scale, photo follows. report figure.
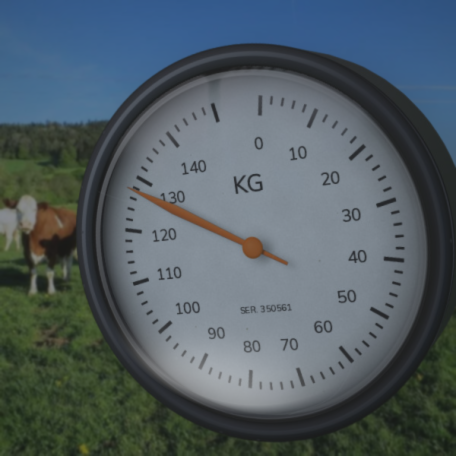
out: 128 kg
